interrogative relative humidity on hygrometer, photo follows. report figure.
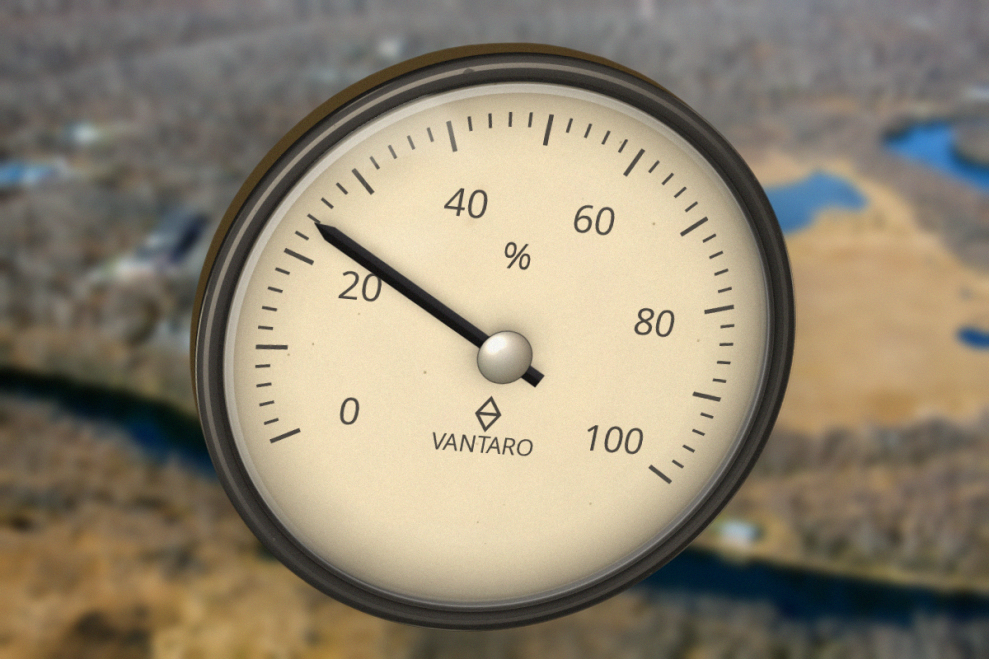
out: 24 %
